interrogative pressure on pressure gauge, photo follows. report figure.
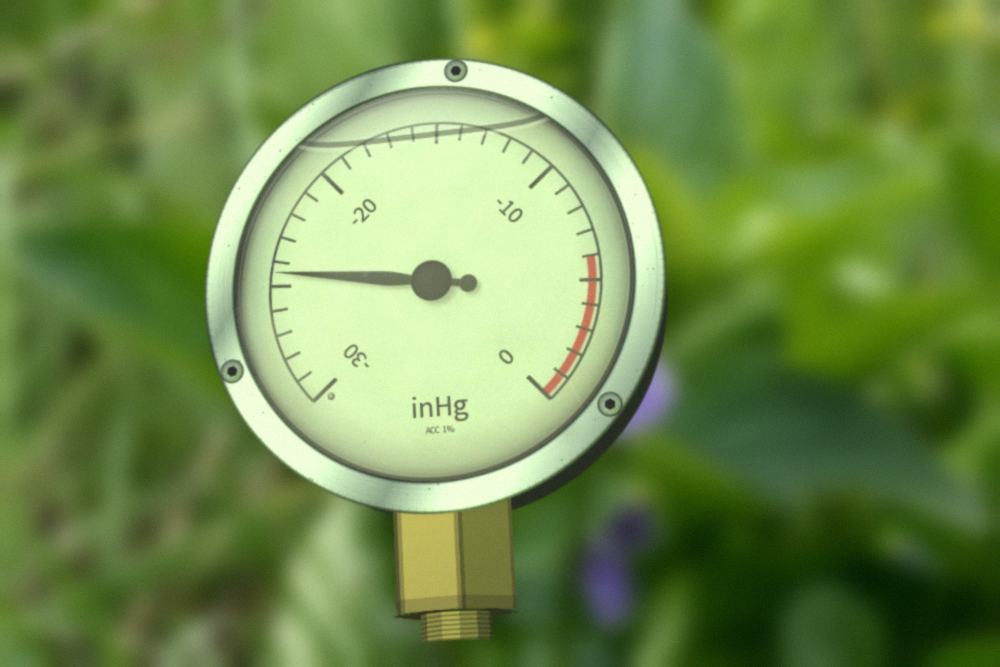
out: -24.5 inHg
